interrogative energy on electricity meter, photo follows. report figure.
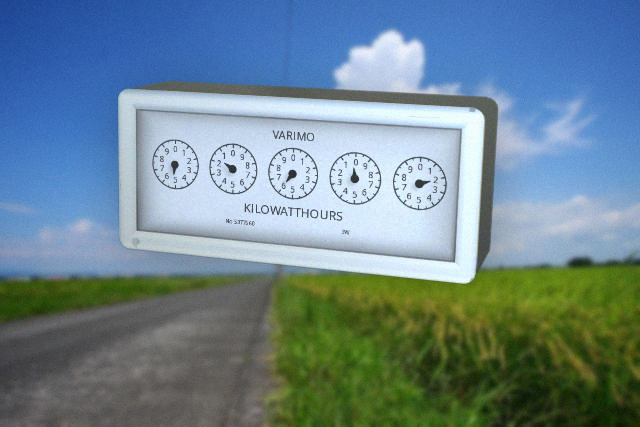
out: 51602 kWh
